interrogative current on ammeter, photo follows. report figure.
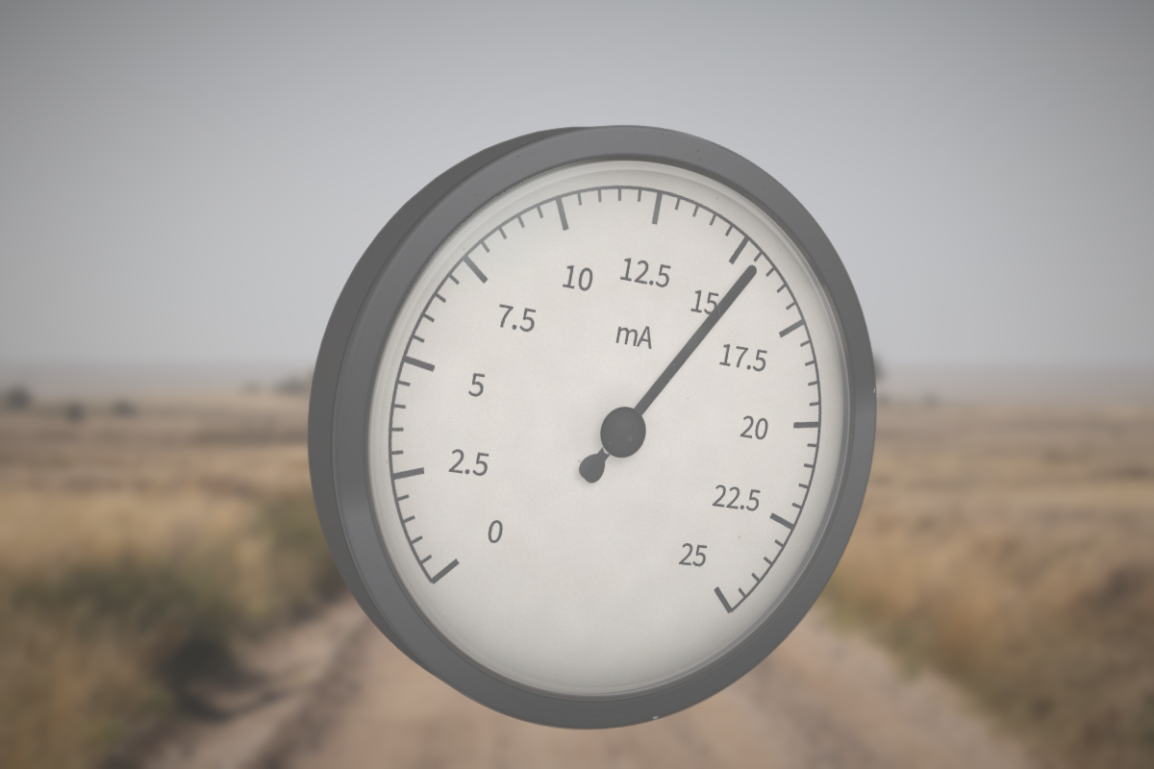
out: 15.5 mA
